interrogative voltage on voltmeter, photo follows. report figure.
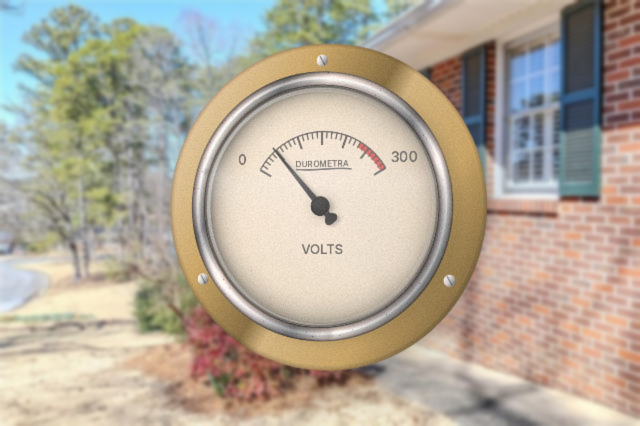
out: 50 V
